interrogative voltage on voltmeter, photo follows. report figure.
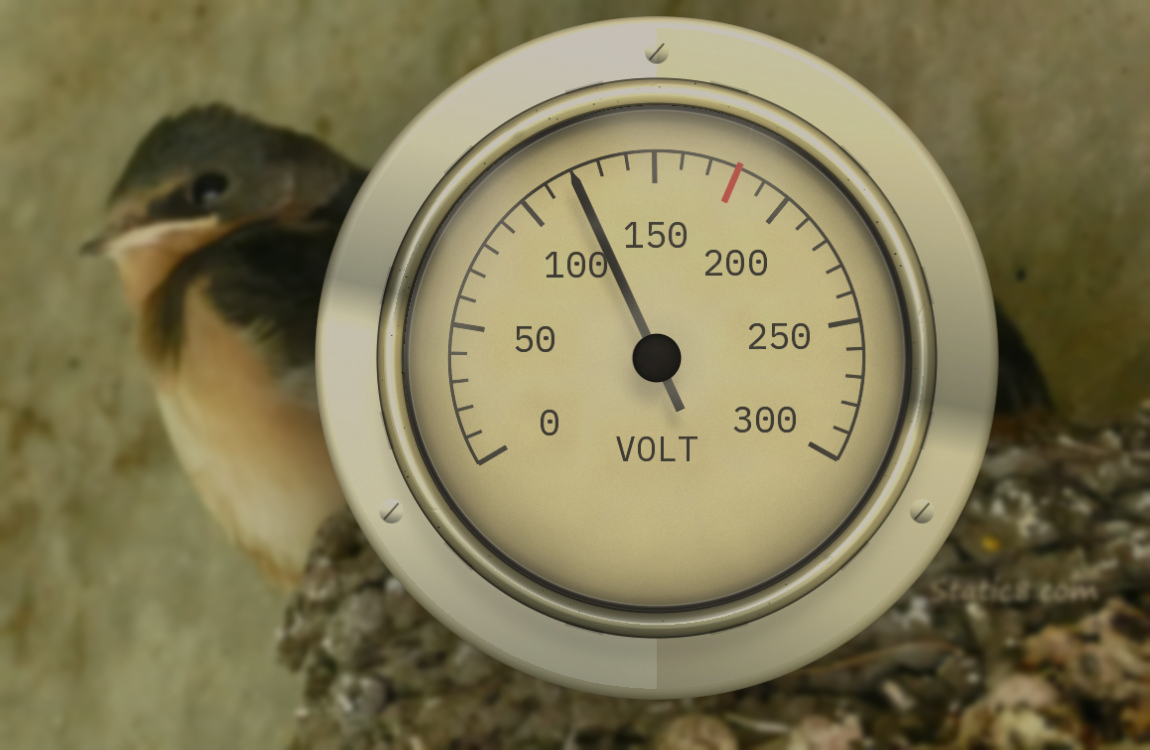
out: 120 V
